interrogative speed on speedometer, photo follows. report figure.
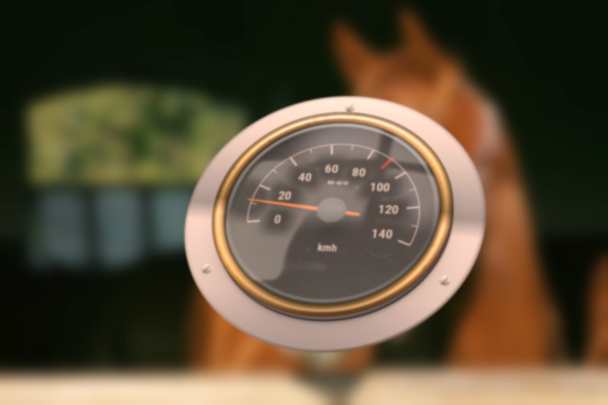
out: 10 km/h
